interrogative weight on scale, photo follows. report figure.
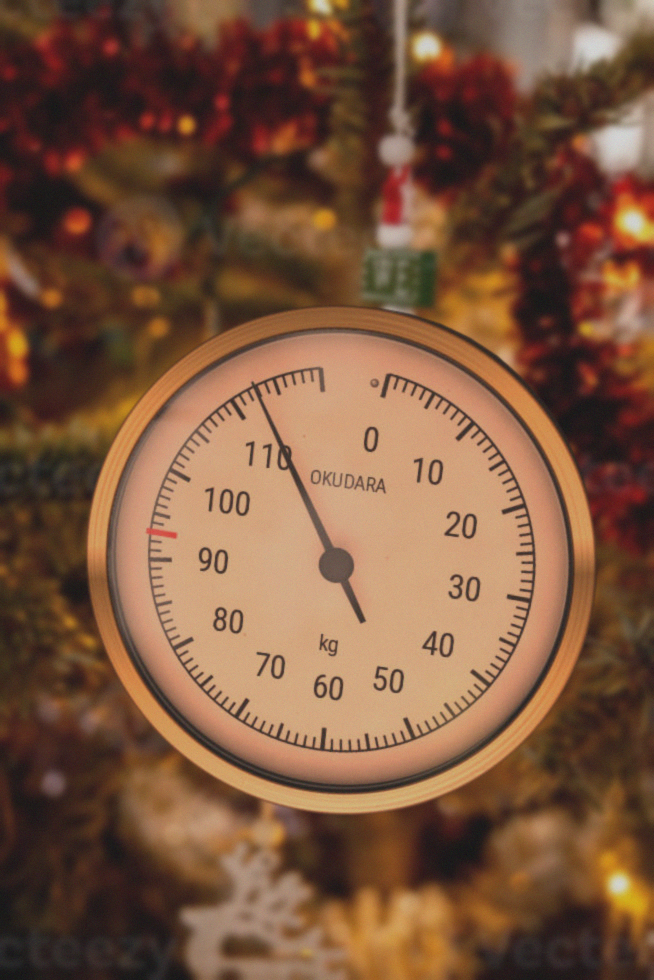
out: 113 kg
